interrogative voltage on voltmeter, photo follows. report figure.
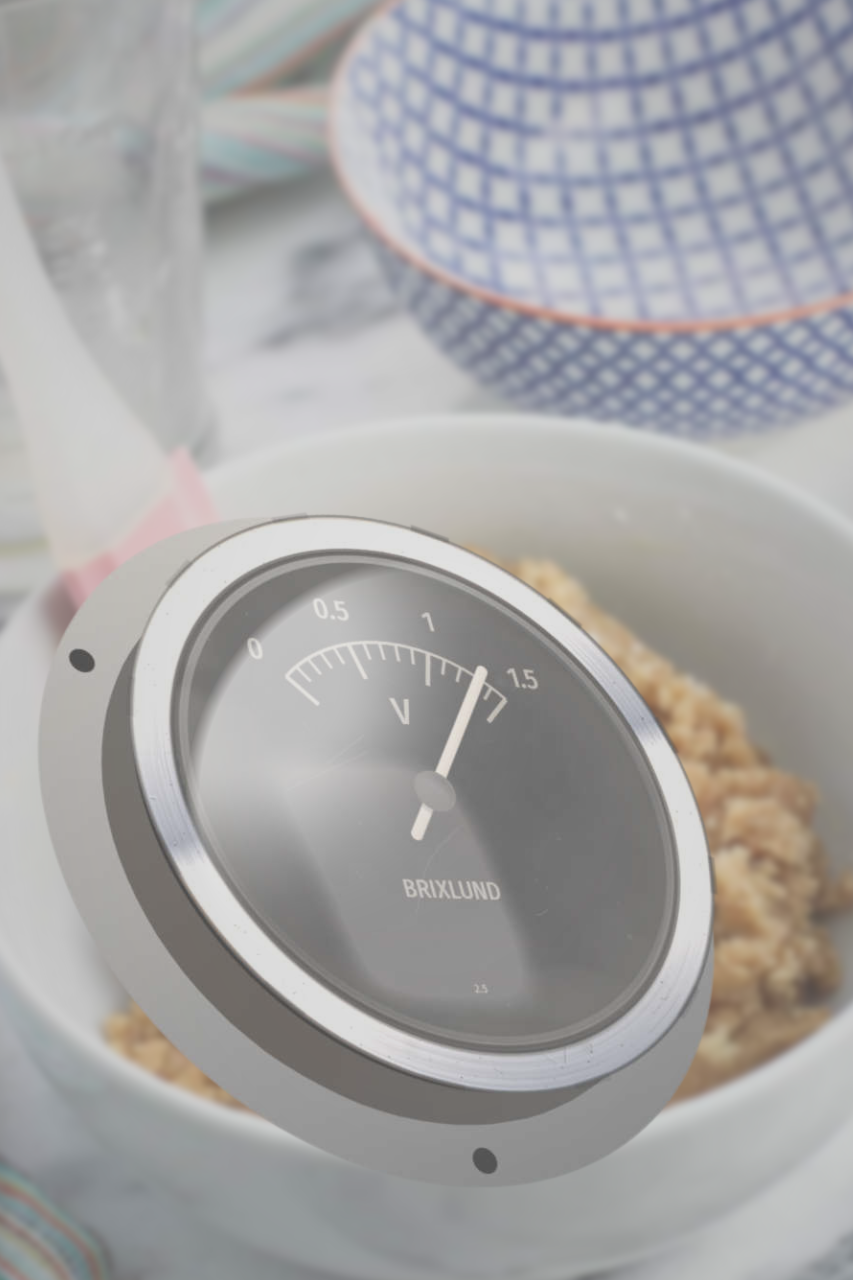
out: 1.3 V
